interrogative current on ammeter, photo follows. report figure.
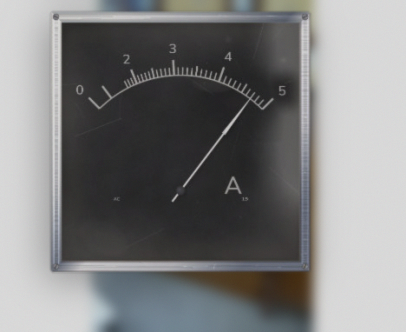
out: 4.7 A
